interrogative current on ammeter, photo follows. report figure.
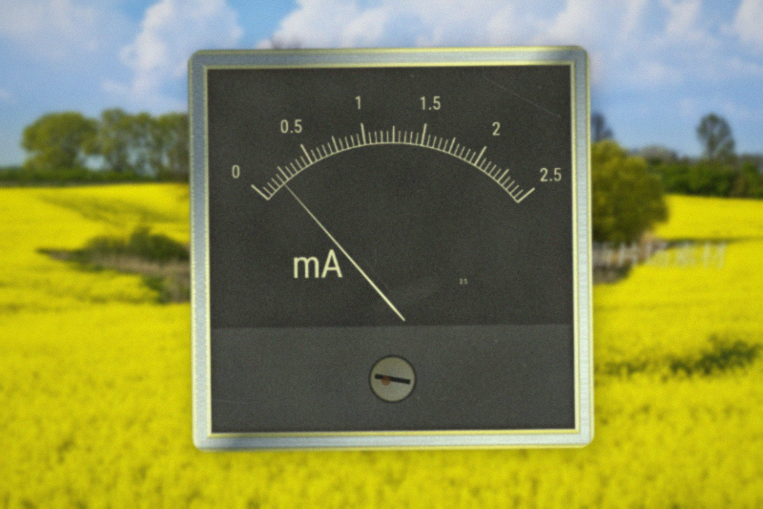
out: 0.2 mA
